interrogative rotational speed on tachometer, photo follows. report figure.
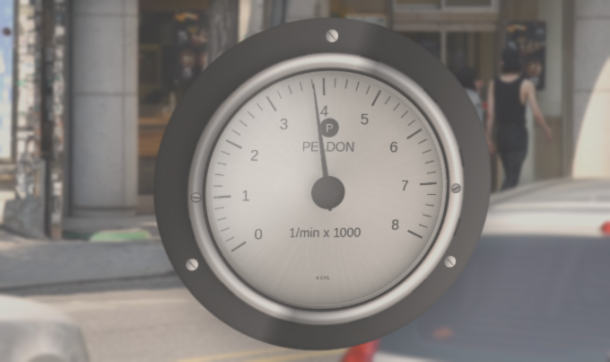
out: 3800 rpm
